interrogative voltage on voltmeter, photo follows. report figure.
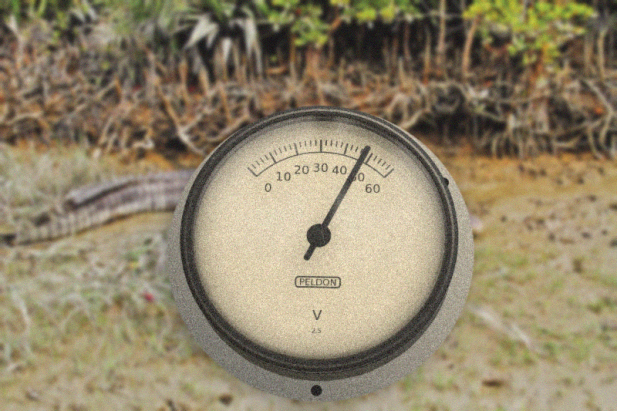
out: 48 V
